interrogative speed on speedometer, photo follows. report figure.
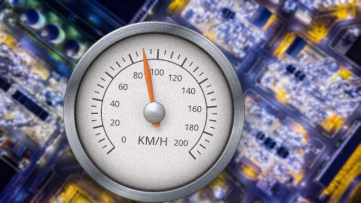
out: 90 km/h
